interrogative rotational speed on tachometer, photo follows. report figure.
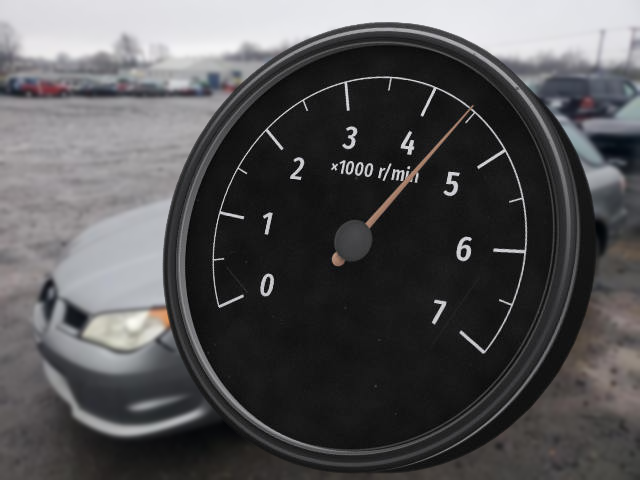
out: 4500 rpm
